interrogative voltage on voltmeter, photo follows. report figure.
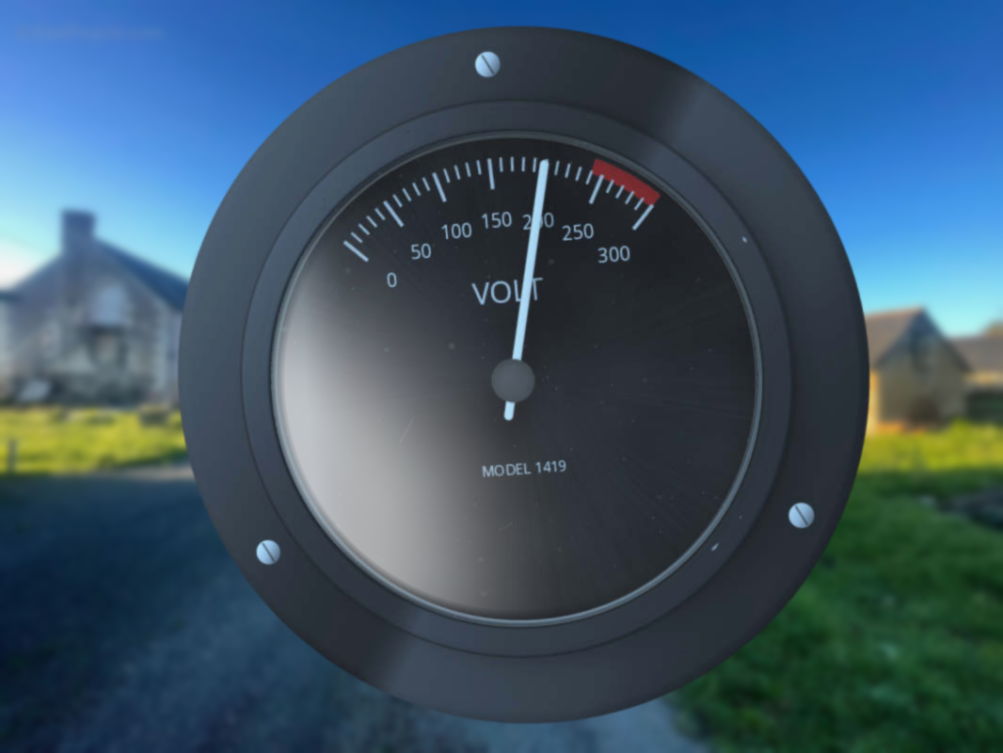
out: 200 V
